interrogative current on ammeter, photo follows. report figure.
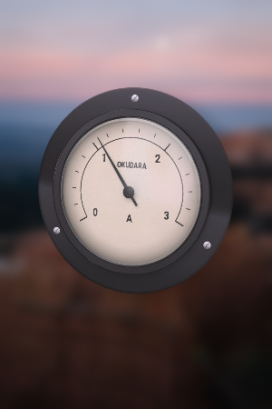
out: 1.1 A
